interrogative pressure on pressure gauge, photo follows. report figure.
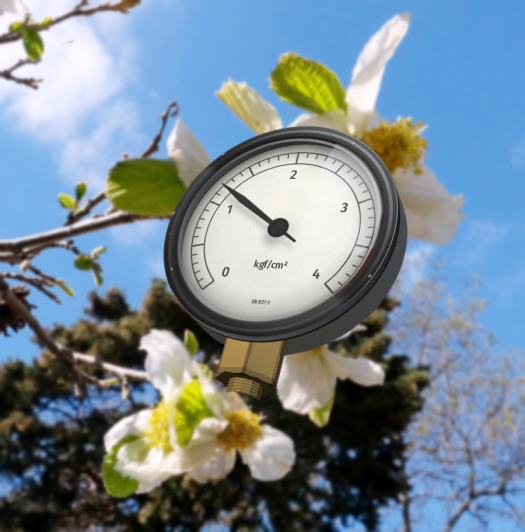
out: 1.2 kg/cm²
